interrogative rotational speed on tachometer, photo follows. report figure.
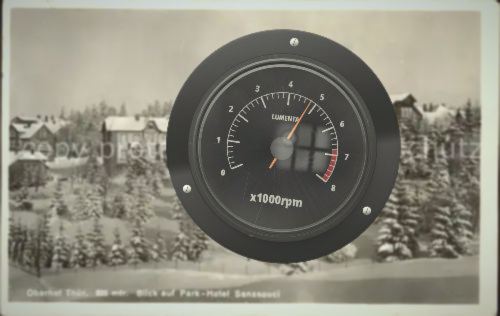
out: 4800 rpm
